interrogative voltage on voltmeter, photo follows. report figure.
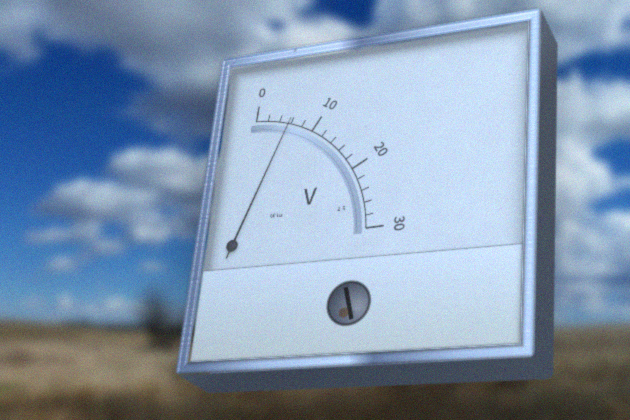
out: 6 V
